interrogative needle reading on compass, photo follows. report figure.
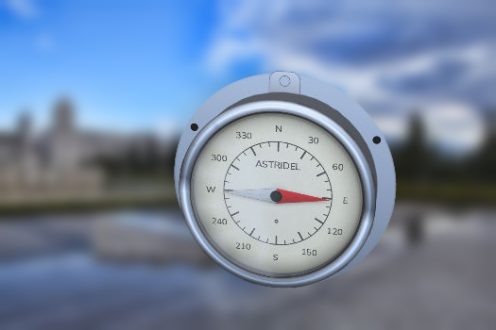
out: 90 °
